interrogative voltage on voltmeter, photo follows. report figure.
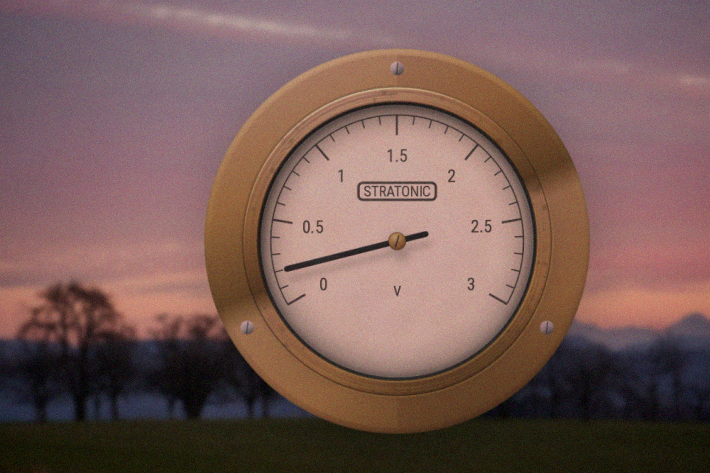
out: 0.2 V
